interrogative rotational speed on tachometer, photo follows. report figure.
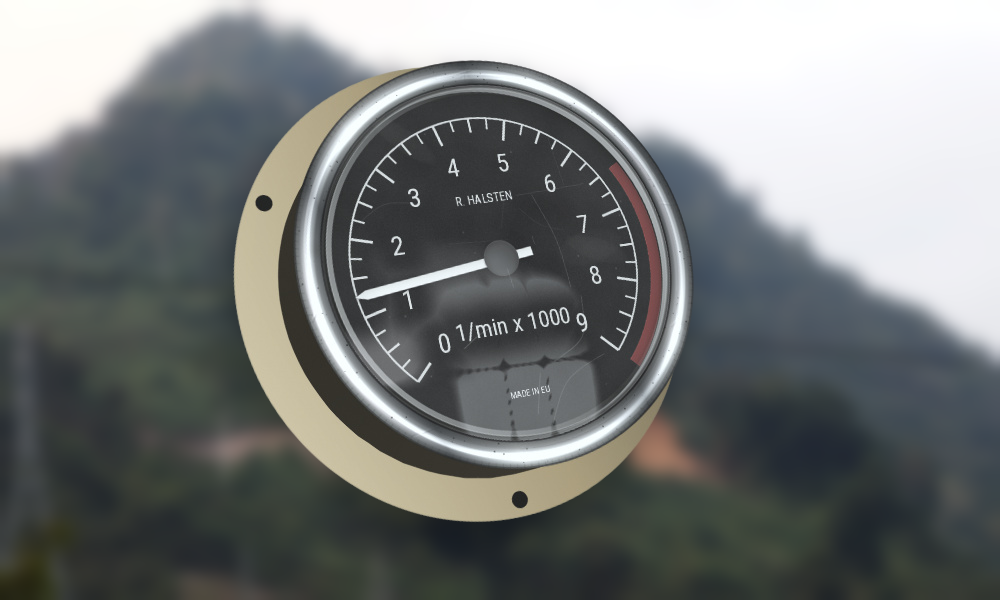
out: 1250 rpm
